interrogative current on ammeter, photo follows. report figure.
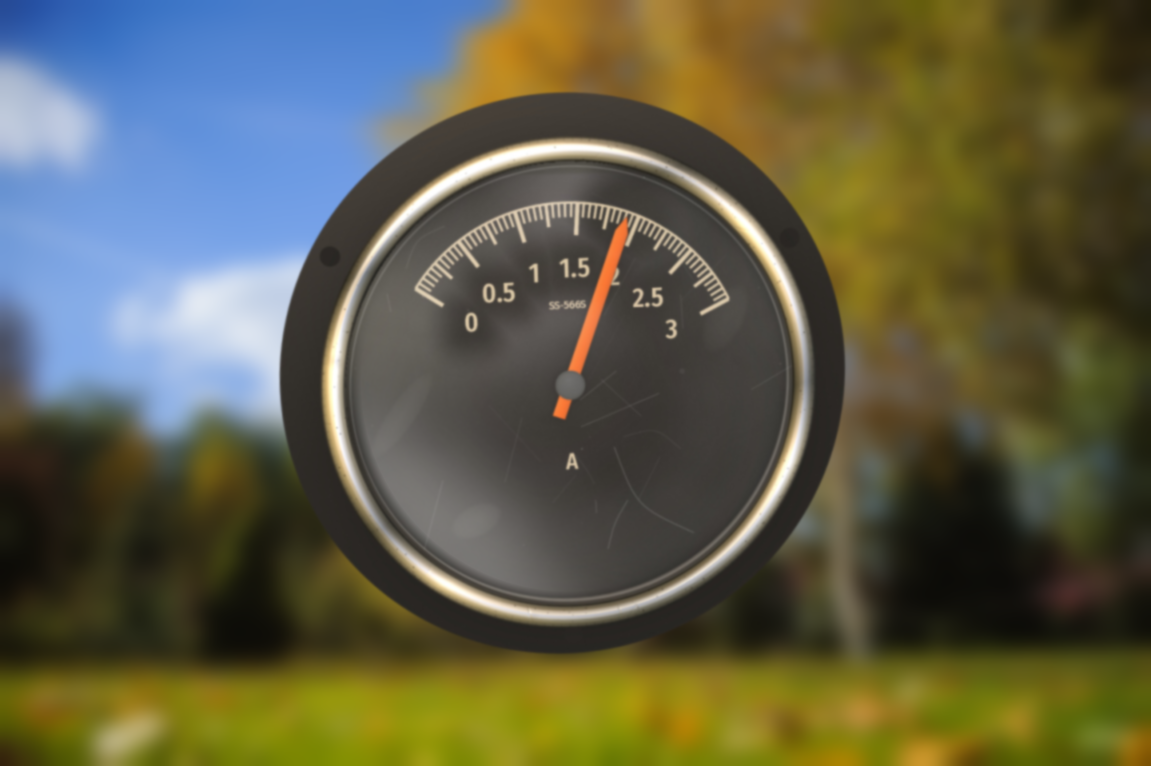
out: 1.9 A
